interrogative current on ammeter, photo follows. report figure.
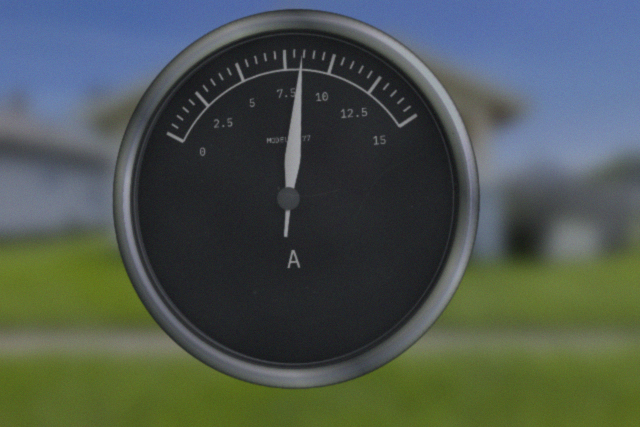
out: 8.5 A
